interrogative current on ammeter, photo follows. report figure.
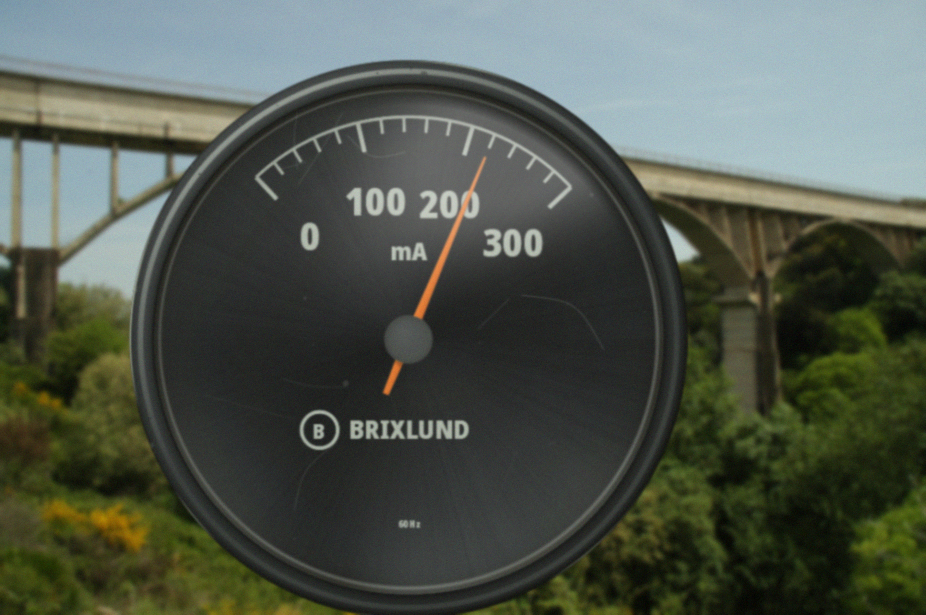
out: 220 mA
